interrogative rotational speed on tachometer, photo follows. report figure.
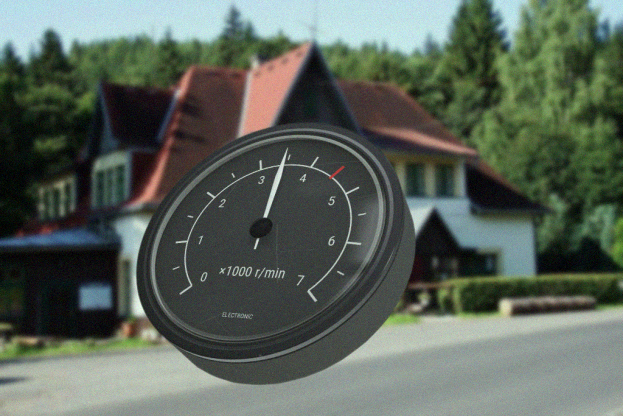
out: 3500 rpm
